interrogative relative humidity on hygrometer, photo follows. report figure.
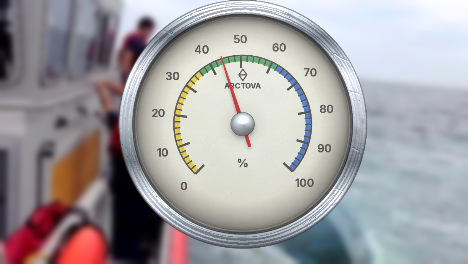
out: 44 %
